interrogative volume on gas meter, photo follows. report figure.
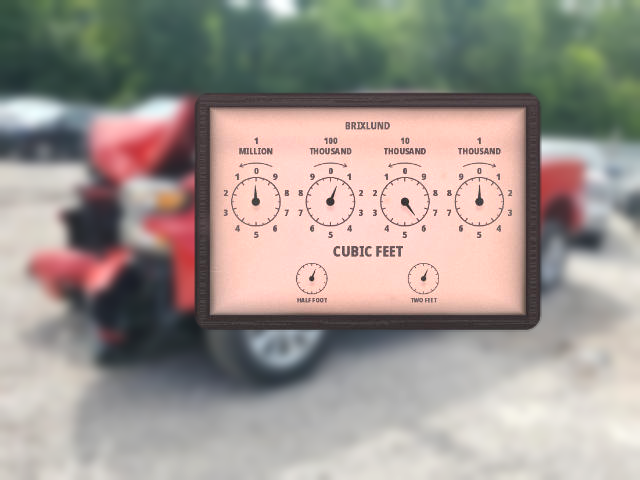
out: 6000 ft³
